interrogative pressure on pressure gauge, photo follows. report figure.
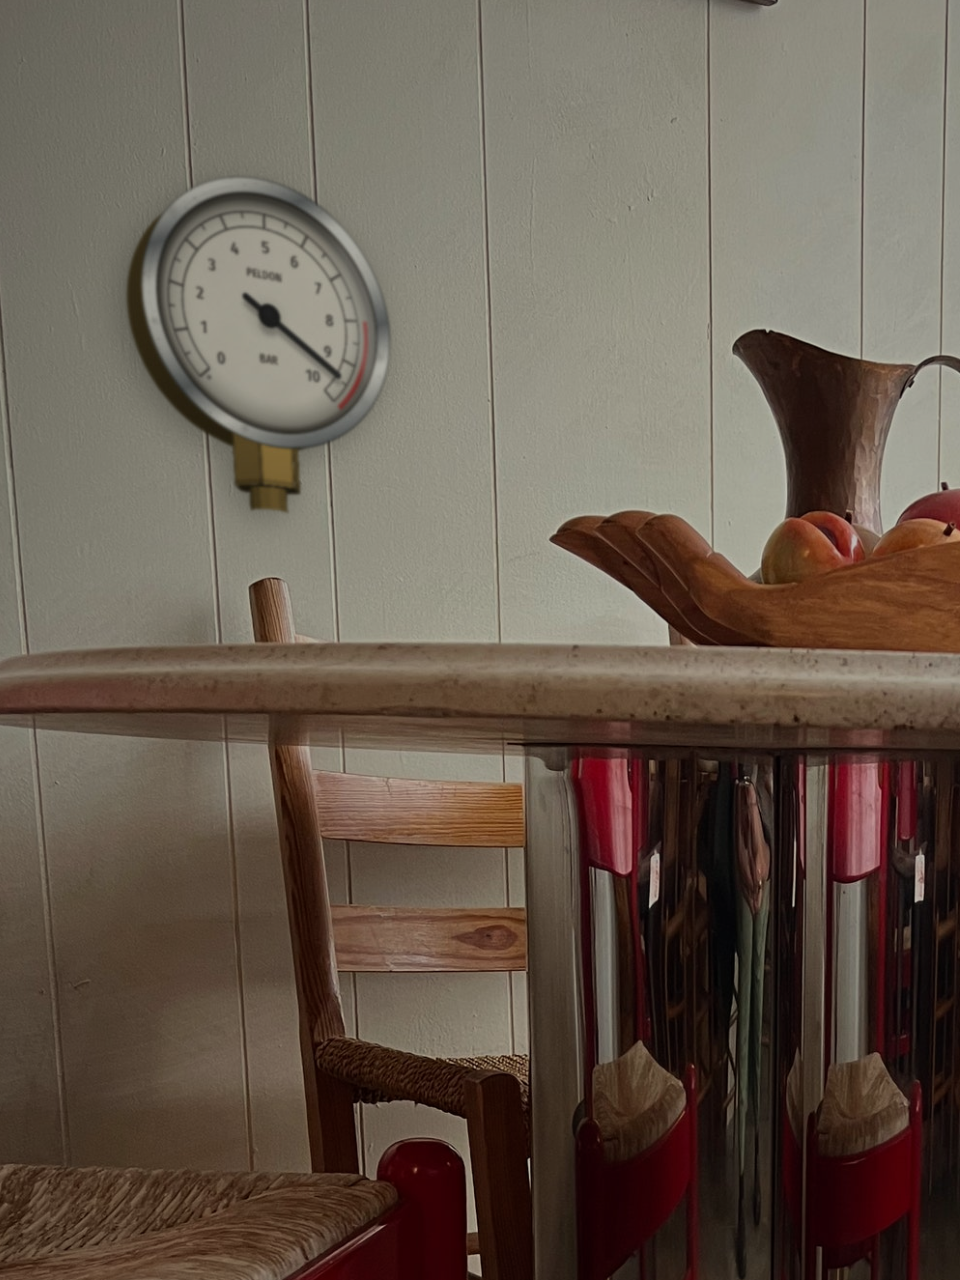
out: 9.5 bar
